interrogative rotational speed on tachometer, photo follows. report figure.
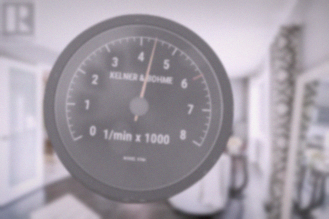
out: 4400 rpm
